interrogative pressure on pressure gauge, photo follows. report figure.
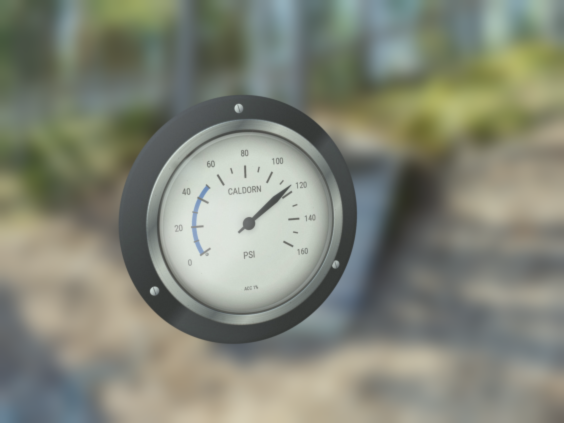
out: 115 psi
